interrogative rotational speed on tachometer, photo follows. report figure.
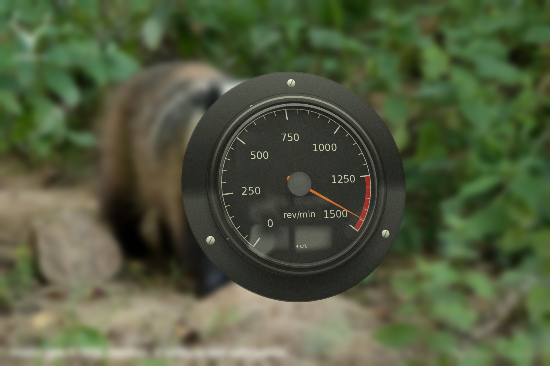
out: 1450 rpm
